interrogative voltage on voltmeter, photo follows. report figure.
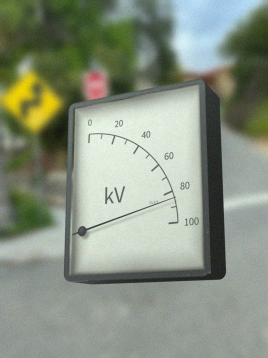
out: 85 kV
